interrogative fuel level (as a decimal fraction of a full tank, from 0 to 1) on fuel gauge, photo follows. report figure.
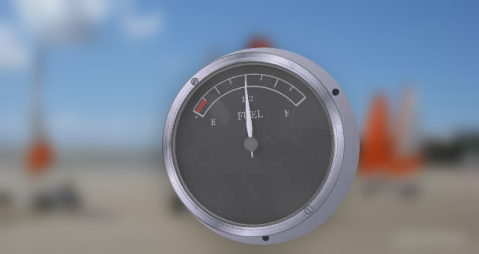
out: 0.5
